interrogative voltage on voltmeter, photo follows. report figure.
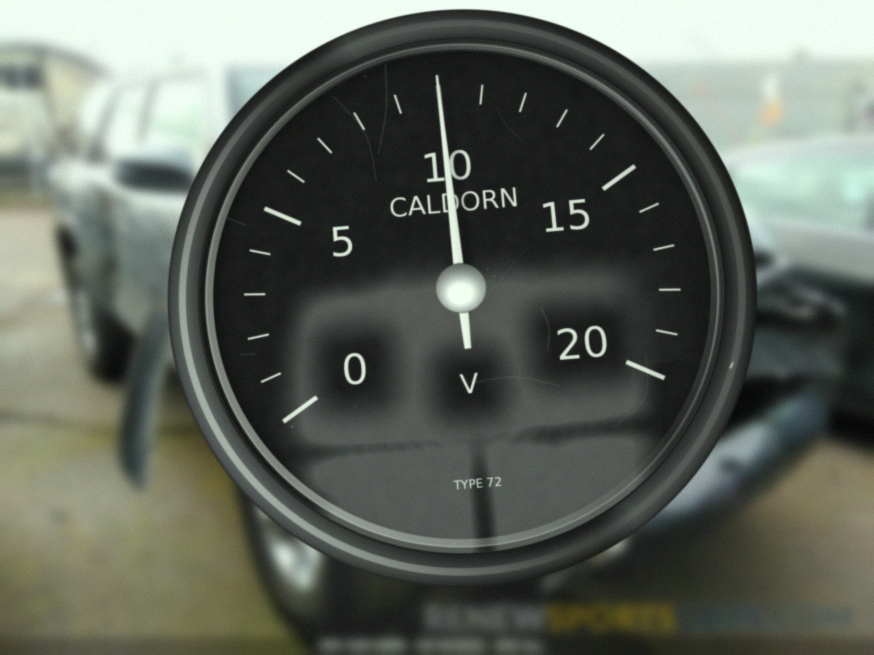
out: 10 V
